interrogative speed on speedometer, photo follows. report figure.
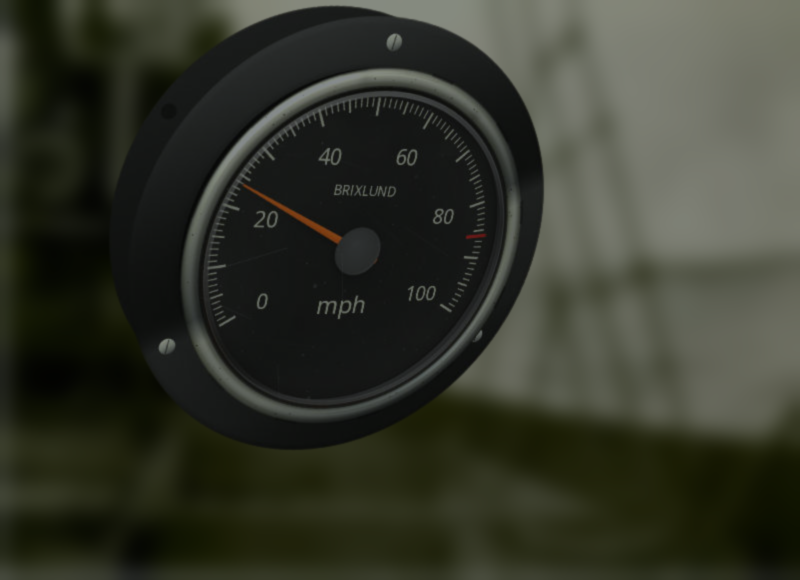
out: 24 mph
